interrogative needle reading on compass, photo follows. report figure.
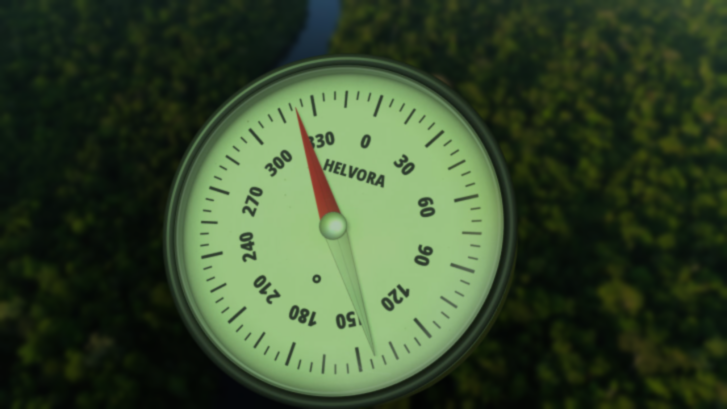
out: 322.5 °
